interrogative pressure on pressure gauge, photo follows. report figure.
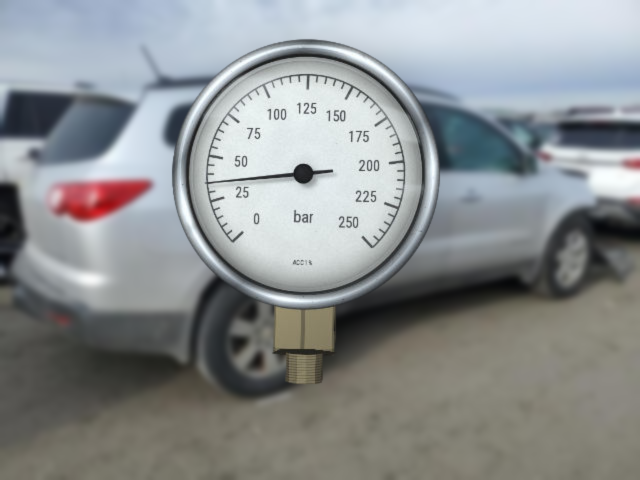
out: 35 bar
